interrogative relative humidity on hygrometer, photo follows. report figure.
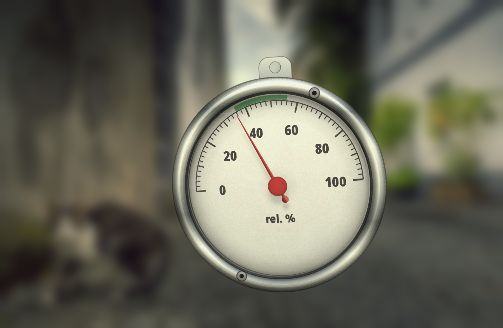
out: 36 %
